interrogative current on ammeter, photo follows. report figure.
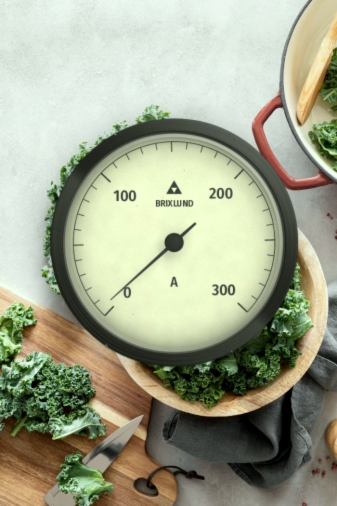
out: 5 A
